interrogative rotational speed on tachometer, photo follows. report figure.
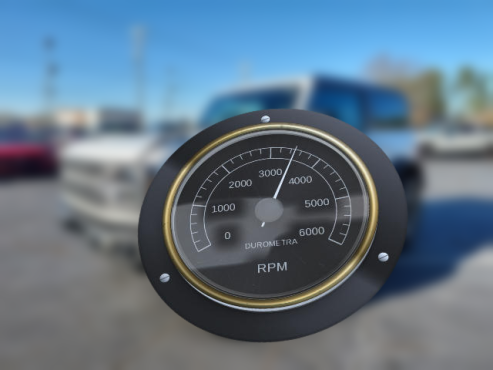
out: 3500 rpm
